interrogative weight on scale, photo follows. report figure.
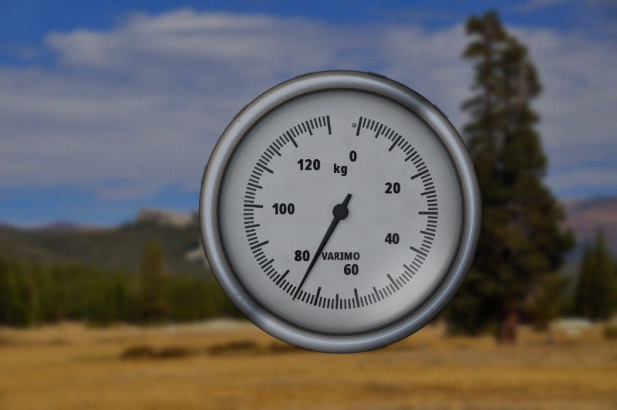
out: 75 kg
